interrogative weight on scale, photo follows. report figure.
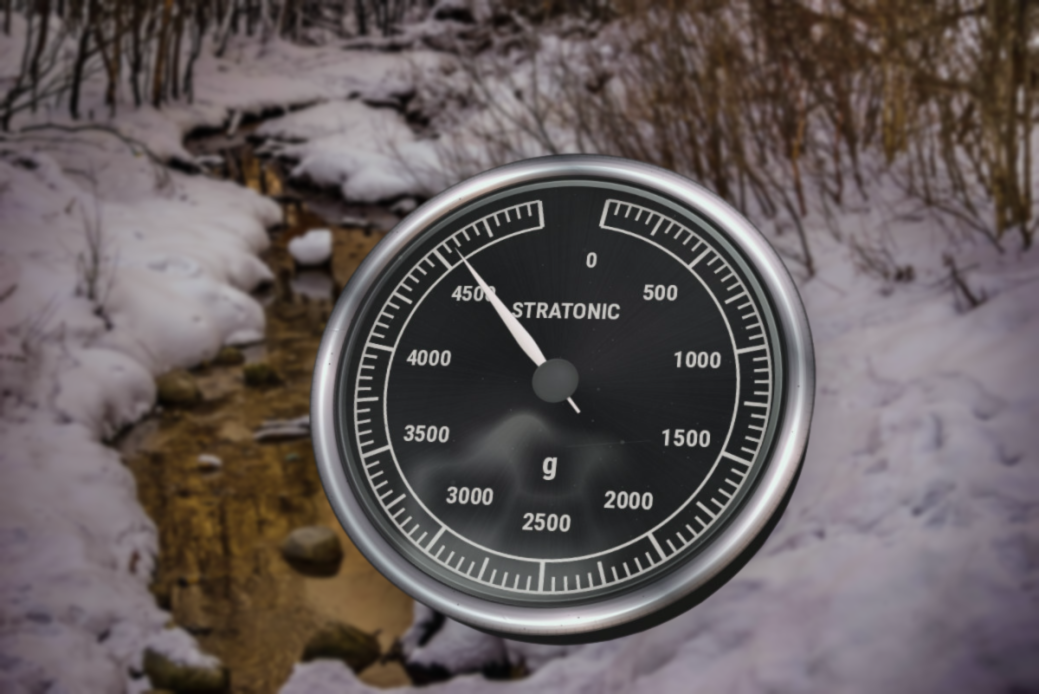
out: 4575 g
